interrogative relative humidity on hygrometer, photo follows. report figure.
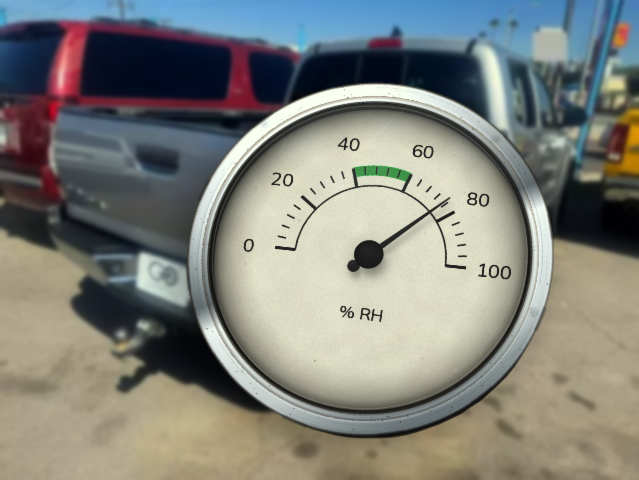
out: 76 %
